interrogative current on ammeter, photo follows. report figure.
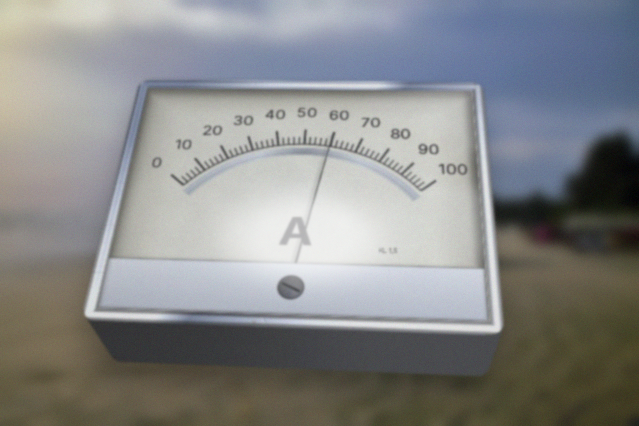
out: 60 A
